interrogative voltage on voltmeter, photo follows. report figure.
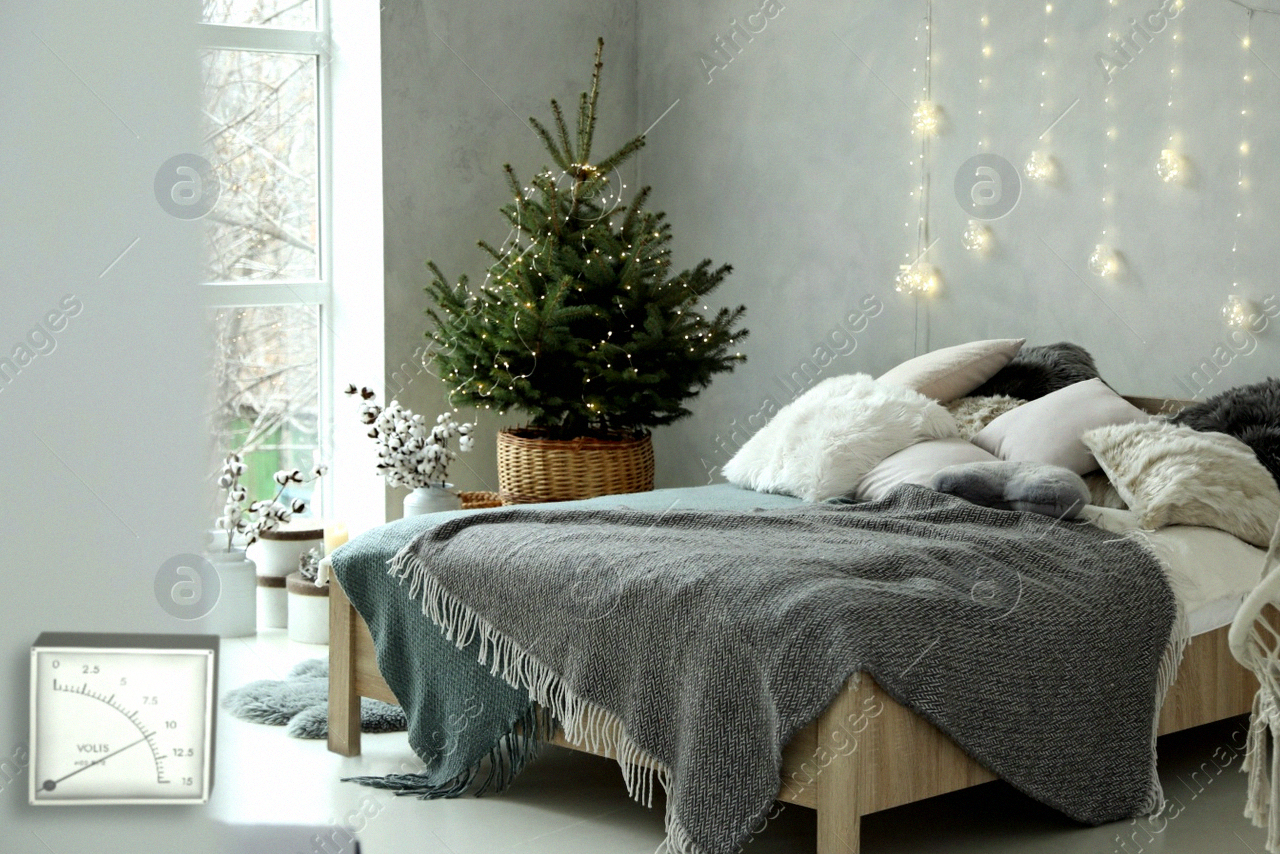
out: 10 V
